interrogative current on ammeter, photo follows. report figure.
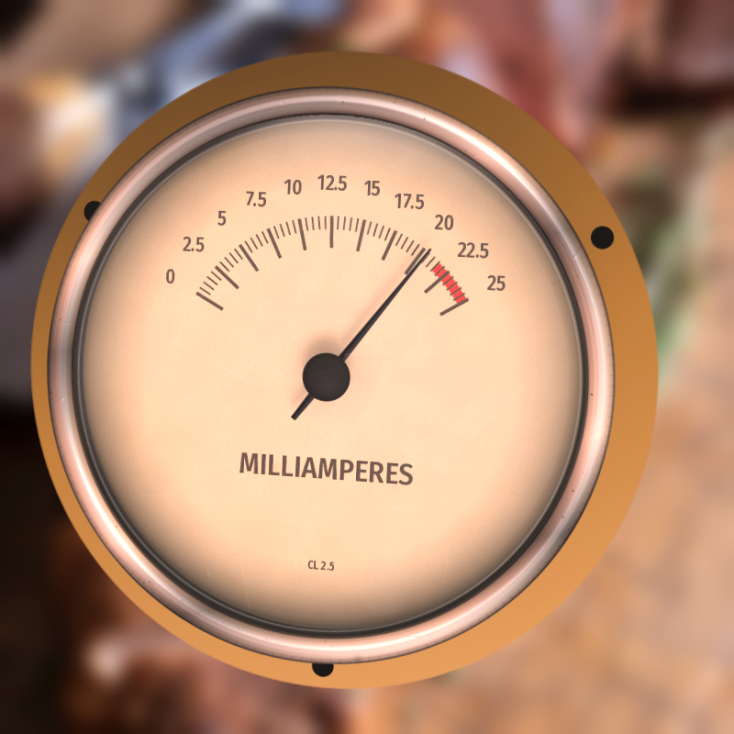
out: 20.5 mA
